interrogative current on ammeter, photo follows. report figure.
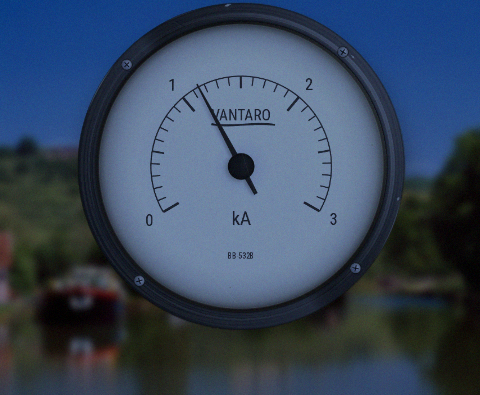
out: 1.15 kA
